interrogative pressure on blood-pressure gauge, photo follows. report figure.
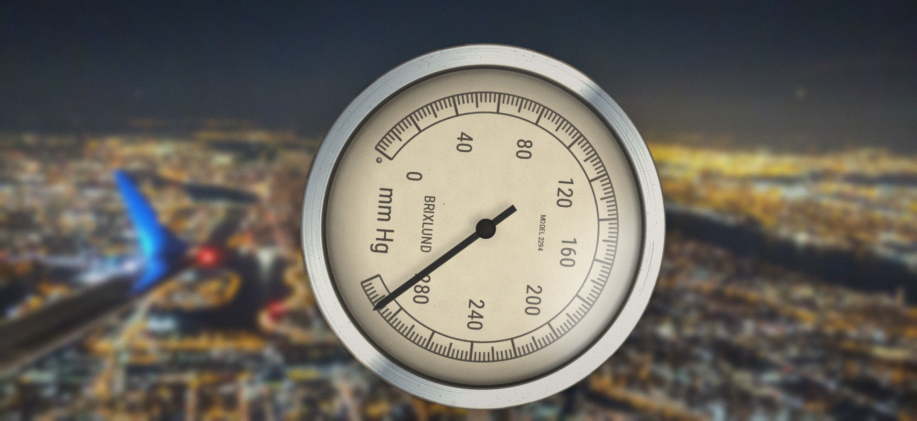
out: 288 mmHg
